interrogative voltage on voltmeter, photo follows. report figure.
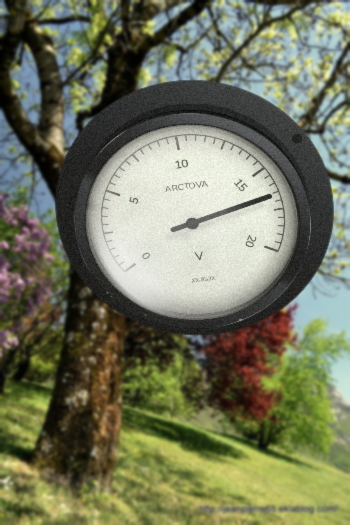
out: 16.5 V
